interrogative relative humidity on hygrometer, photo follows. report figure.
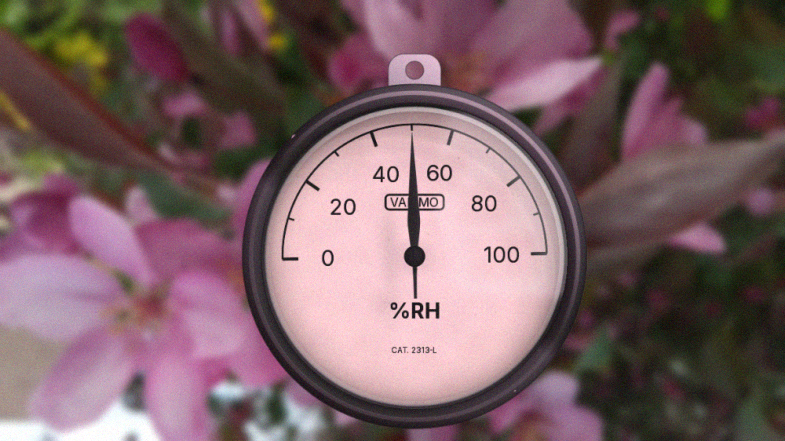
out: 50 %
